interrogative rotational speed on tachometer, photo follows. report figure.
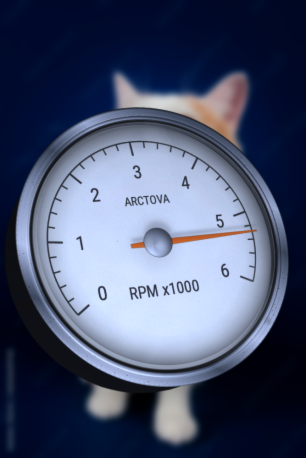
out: 5300 rpm
